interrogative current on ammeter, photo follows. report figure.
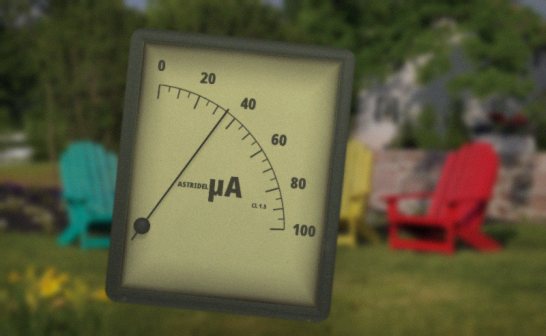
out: 35 µA
